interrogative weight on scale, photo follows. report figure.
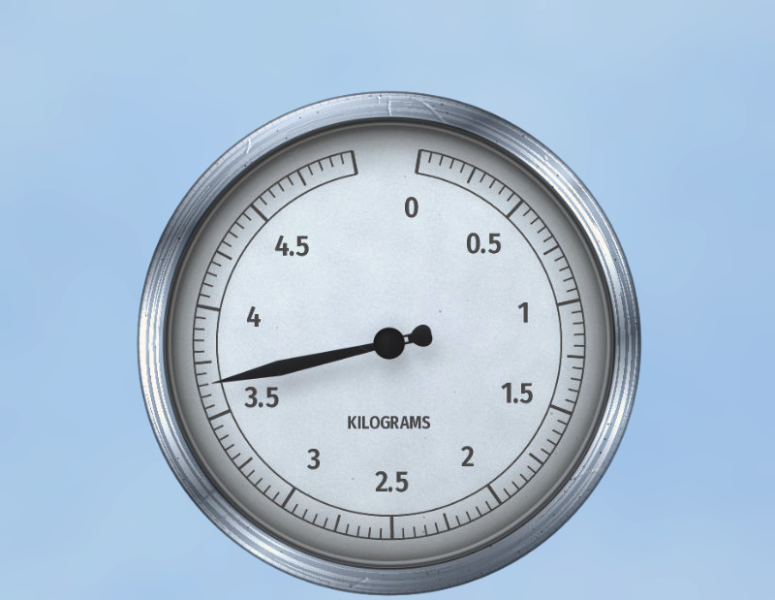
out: 3.65 kg
